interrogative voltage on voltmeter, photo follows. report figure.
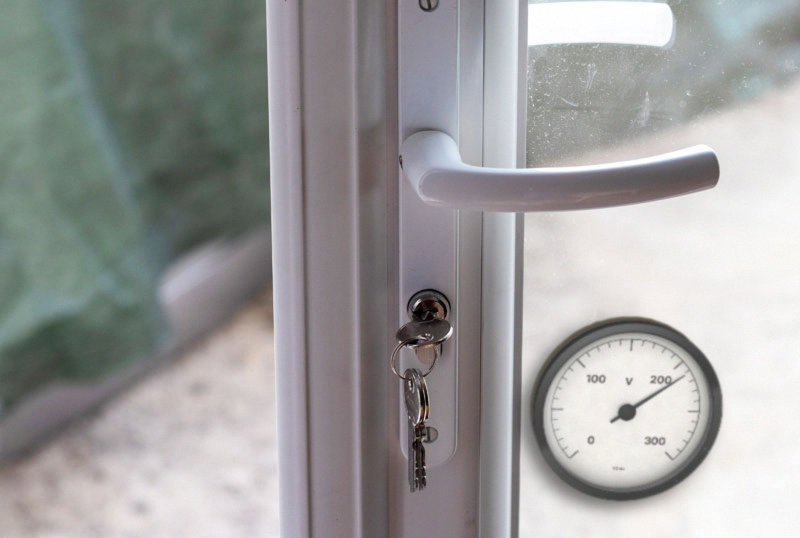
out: 210 V
